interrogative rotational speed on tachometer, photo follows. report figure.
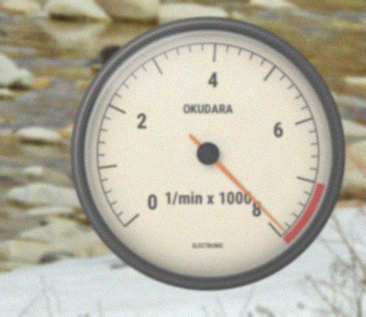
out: 7900 rpm
